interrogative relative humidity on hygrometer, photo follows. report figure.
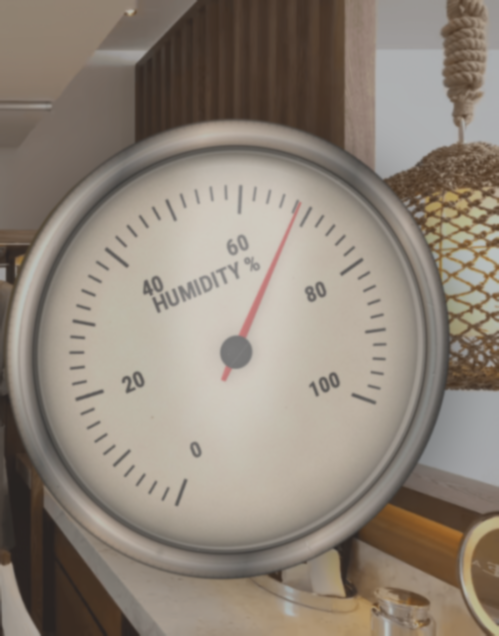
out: 68 %
